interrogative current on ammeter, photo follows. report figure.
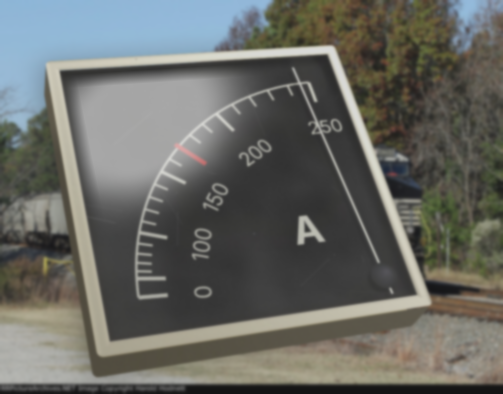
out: 245 A
